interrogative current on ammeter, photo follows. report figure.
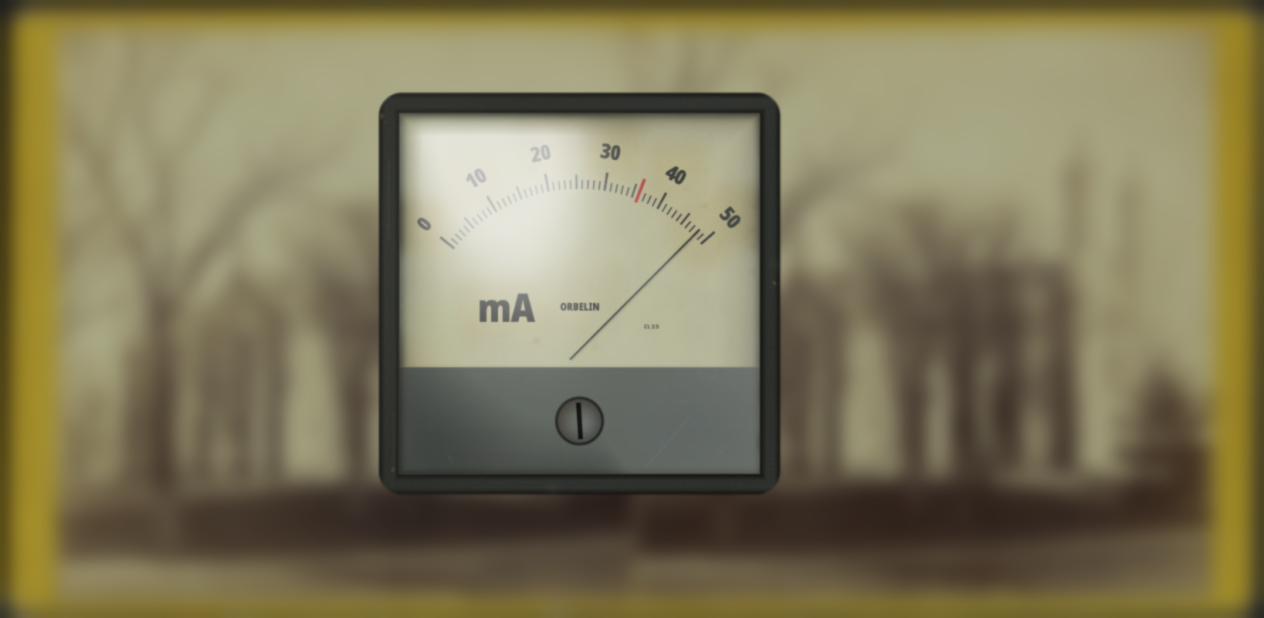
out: 48 mA
